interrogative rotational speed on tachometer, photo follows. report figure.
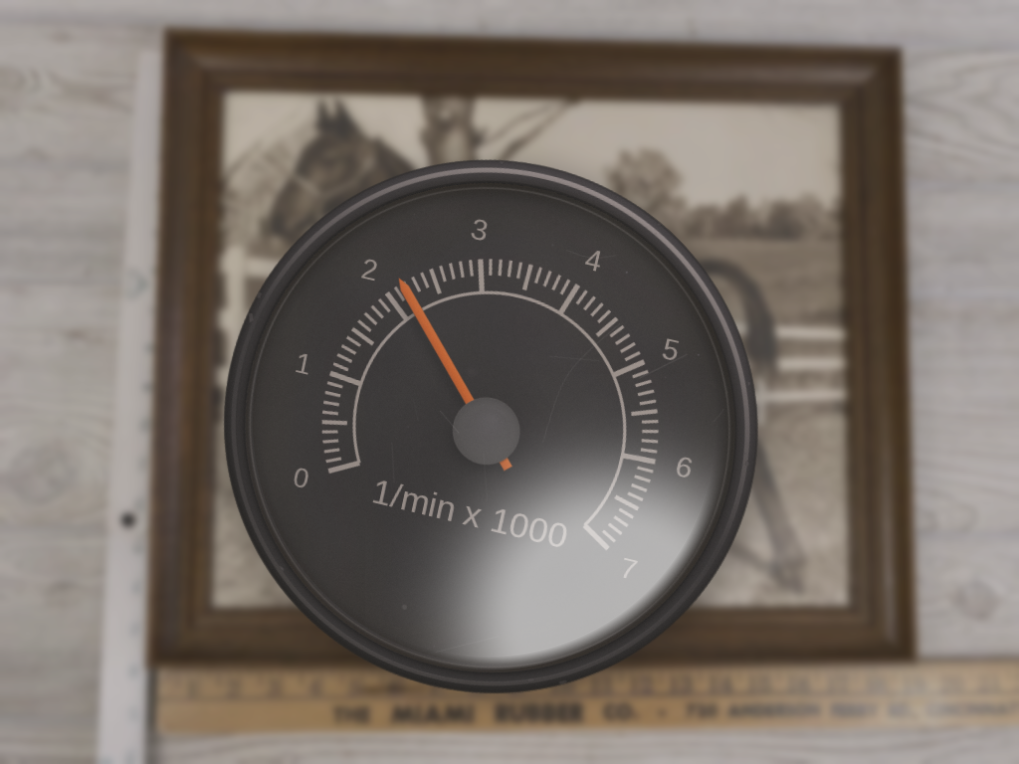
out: 2200 rpm
